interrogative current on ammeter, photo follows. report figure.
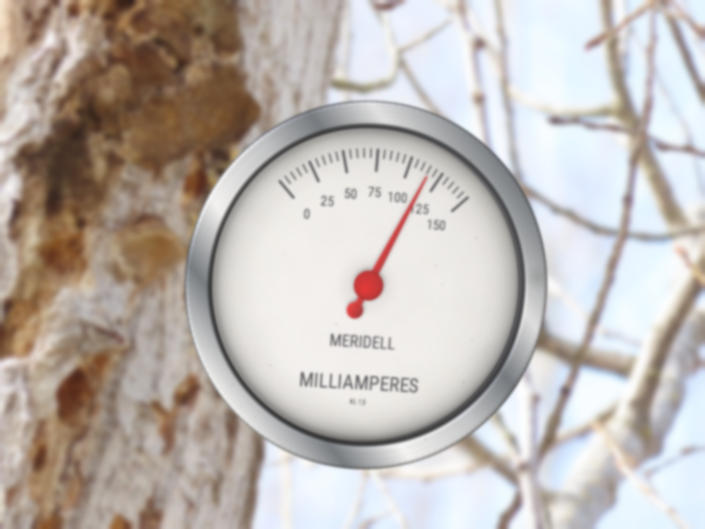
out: 115 mA
